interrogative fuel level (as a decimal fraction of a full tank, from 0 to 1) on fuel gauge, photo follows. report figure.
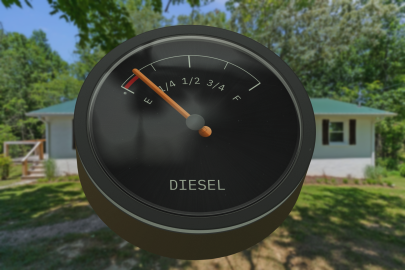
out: 0.125
